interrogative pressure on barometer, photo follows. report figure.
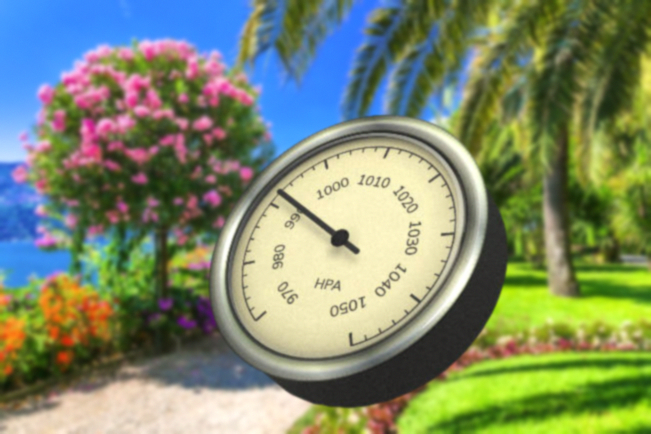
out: 992 hPa
